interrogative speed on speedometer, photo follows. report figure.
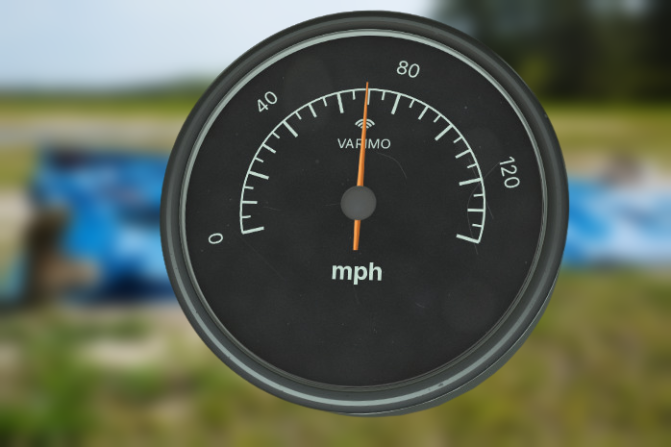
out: 70 mph
